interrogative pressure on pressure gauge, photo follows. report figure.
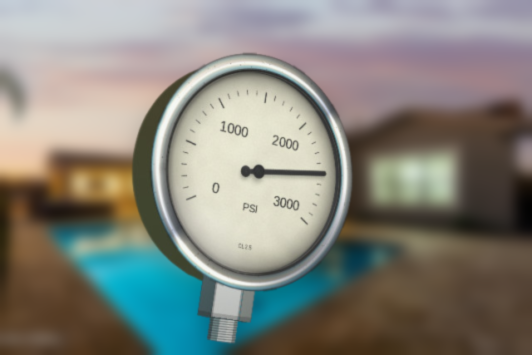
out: 2500 psi
